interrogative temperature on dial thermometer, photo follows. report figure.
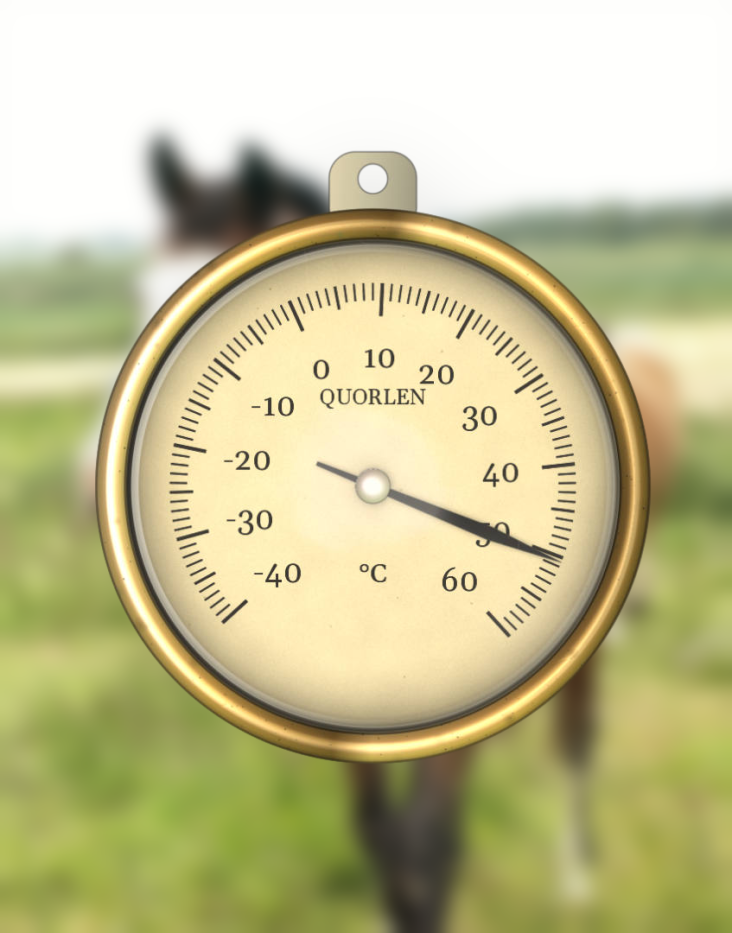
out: 50.5 °C
